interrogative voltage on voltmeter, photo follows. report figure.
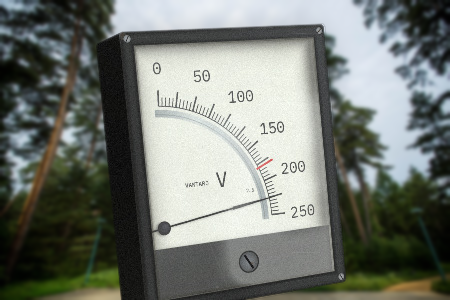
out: 225 V
